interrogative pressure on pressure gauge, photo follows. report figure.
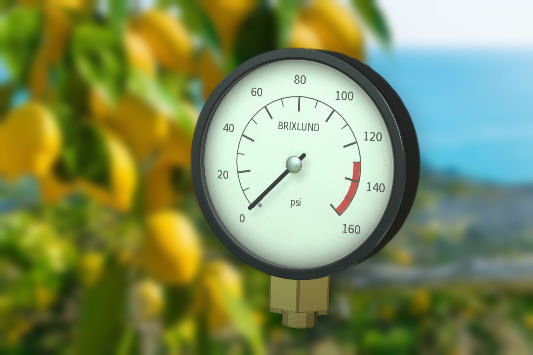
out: 0 psi
